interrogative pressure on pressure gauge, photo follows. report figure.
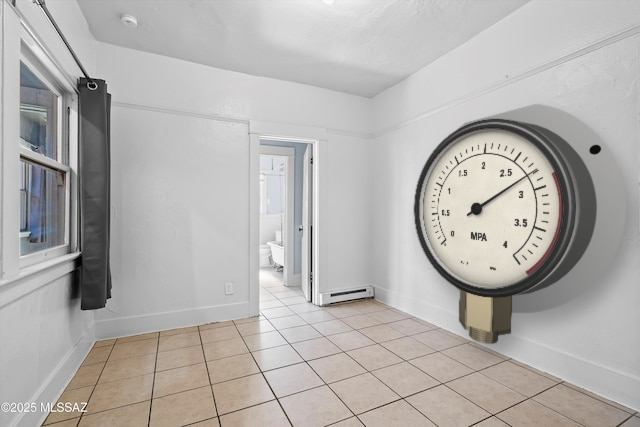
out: 2.8 MPa
